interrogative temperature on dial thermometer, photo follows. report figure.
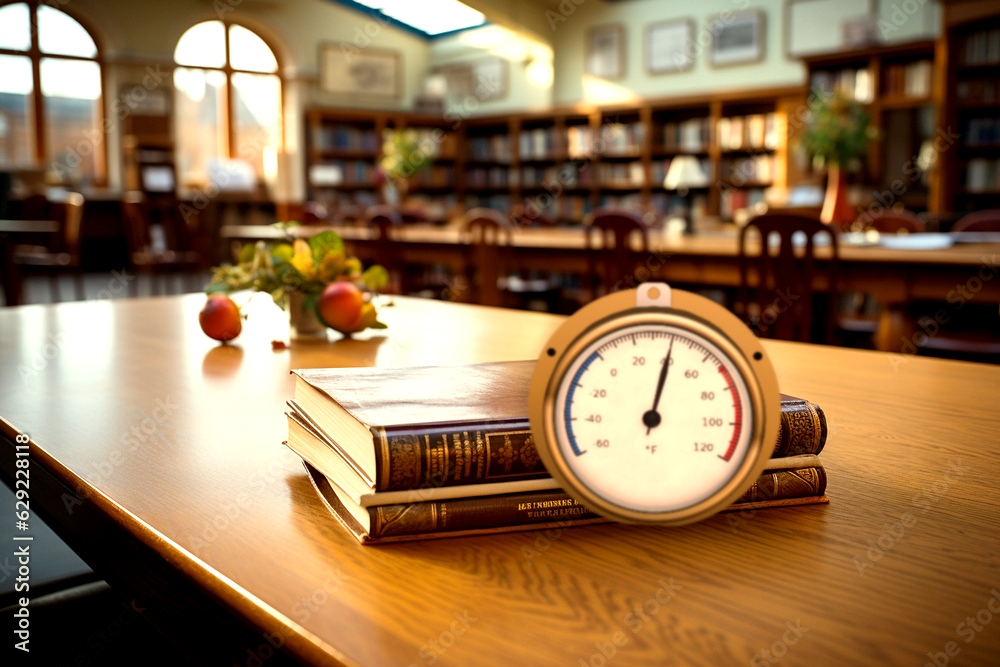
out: 40 °F
